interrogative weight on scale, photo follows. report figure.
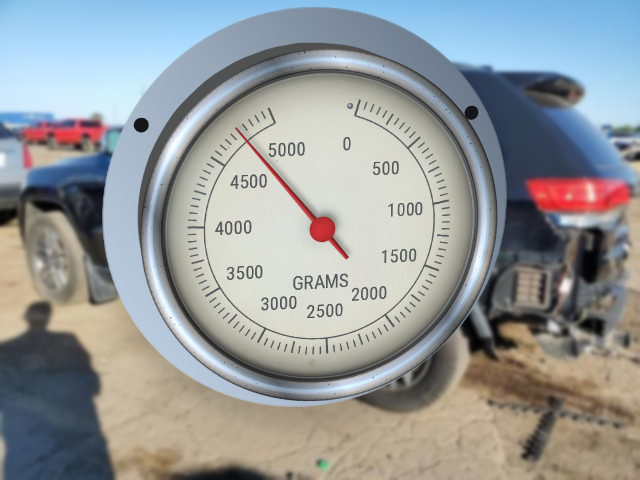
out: 4750 g
